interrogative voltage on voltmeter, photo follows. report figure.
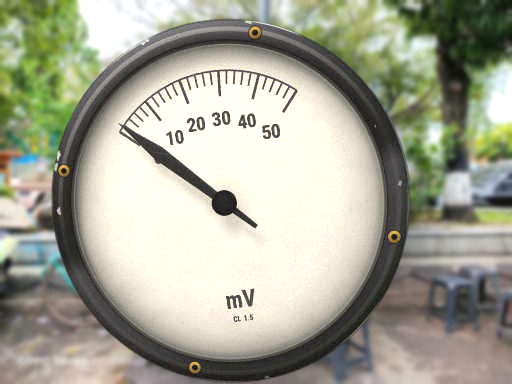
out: 2 mV
